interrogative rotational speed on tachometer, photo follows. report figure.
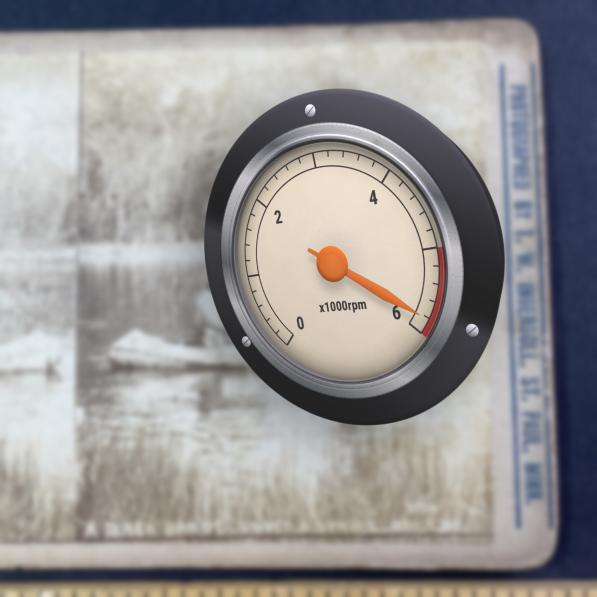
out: 5800 rpm
